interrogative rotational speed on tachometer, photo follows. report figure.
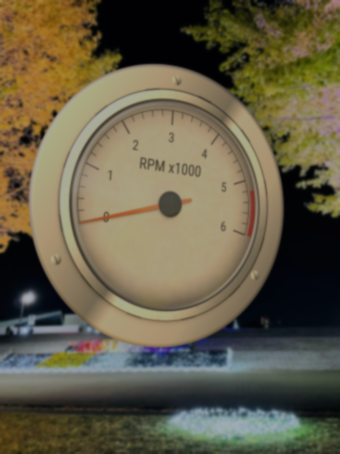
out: 0 rpm
